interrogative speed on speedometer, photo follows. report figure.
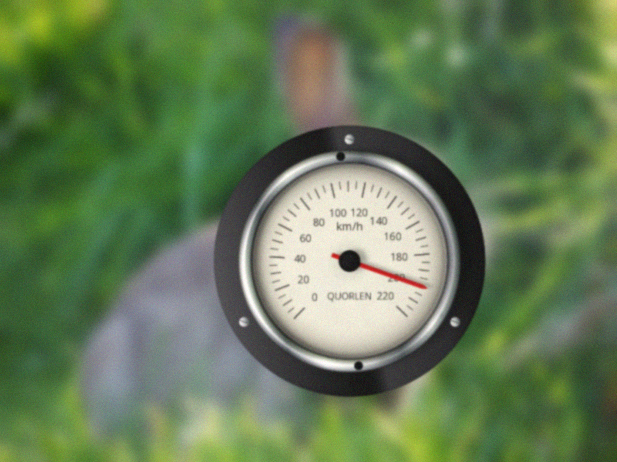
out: 200 km/h
